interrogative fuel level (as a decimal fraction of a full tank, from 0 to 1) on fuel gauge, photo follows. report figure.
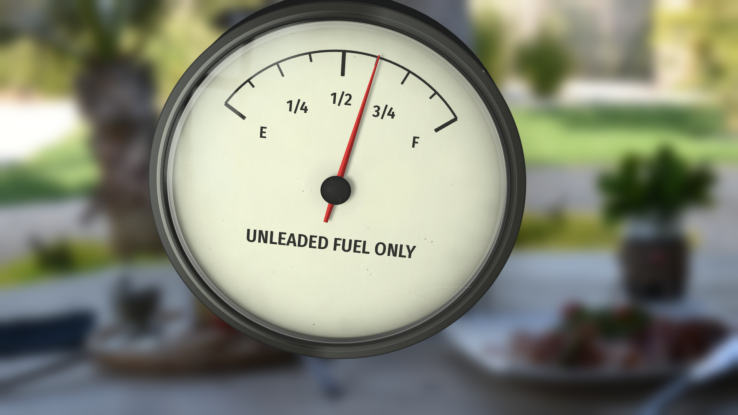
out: 0.625
